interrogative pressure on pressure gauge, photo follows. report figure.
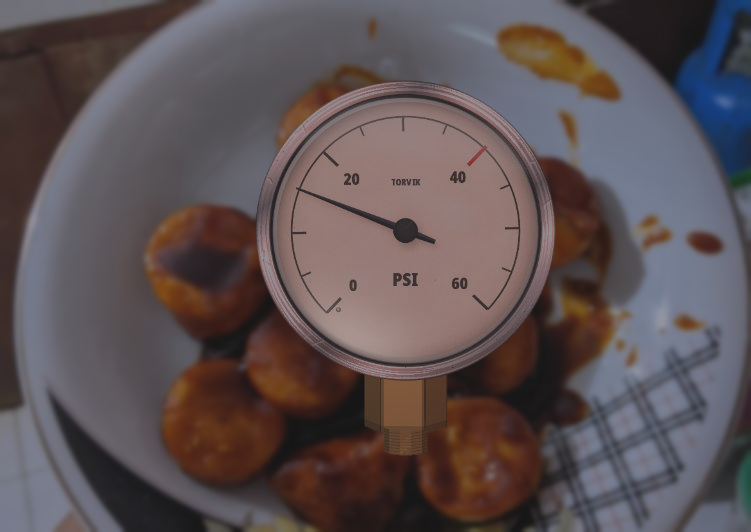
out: 15 psi
